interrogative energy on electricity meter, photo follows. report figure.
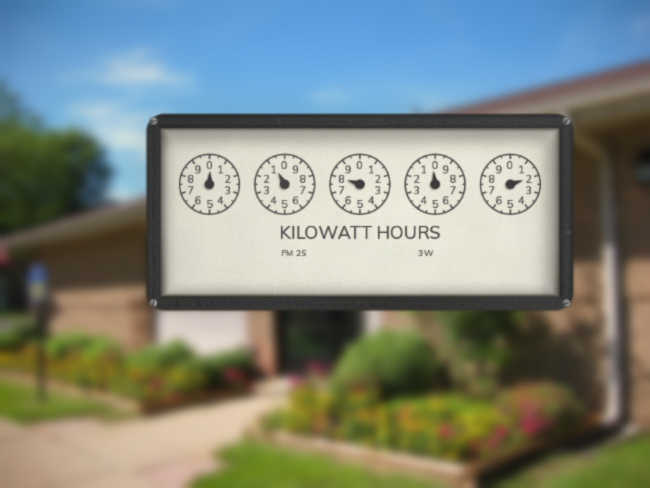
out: 802 kWh
